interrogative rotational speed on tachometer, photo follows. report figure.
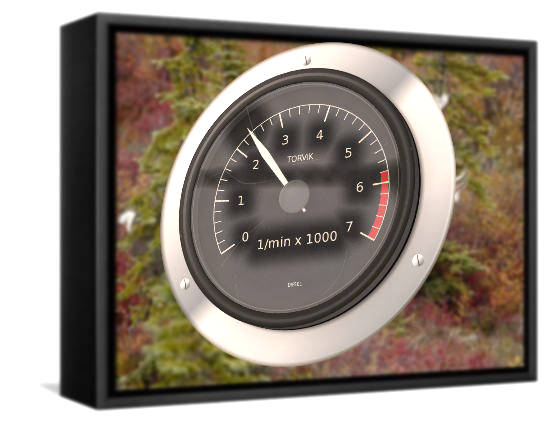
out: 2400 rpm
